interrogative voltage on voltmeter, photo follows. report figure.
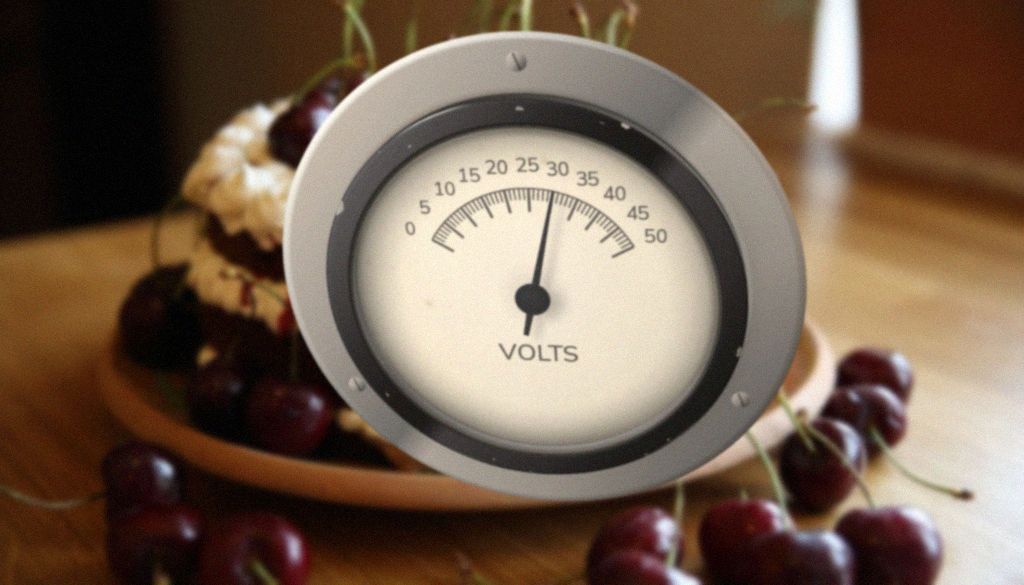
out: 30 V
